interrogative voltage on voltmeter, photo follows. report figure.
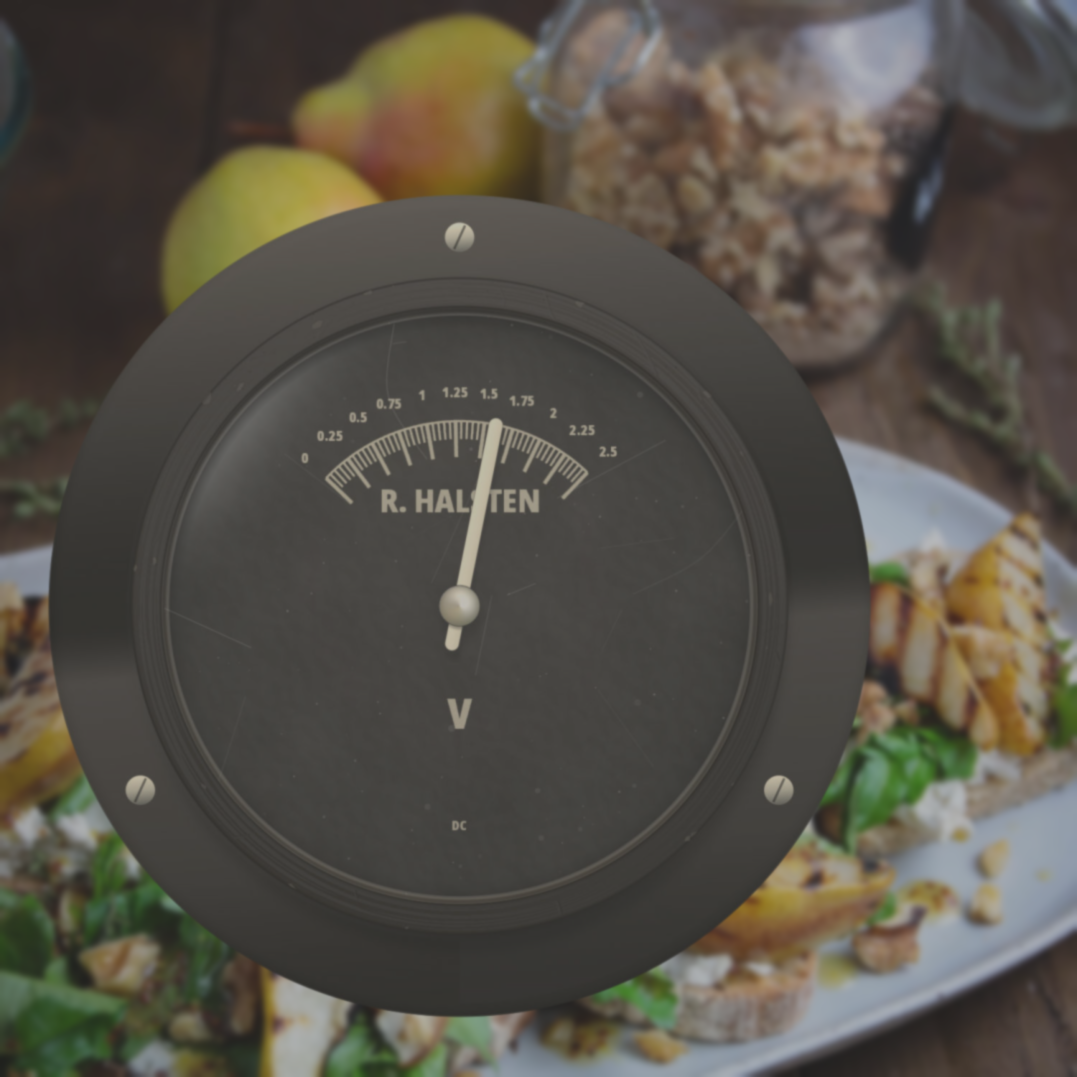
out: 1.6 V
